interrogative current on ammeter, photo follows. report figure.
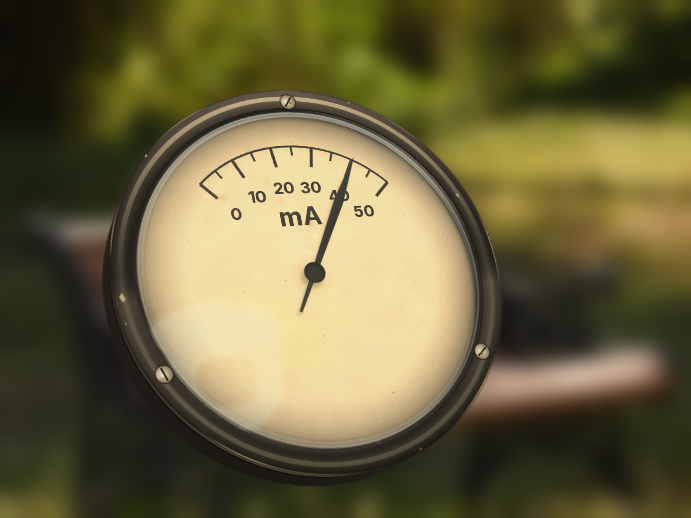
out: 40 mA
